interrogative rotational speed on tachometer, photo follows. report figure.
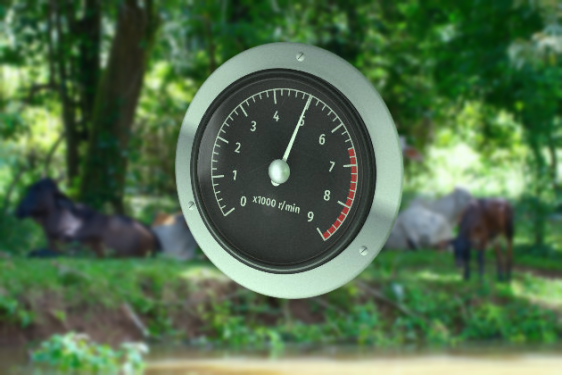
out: 5000 rpm
